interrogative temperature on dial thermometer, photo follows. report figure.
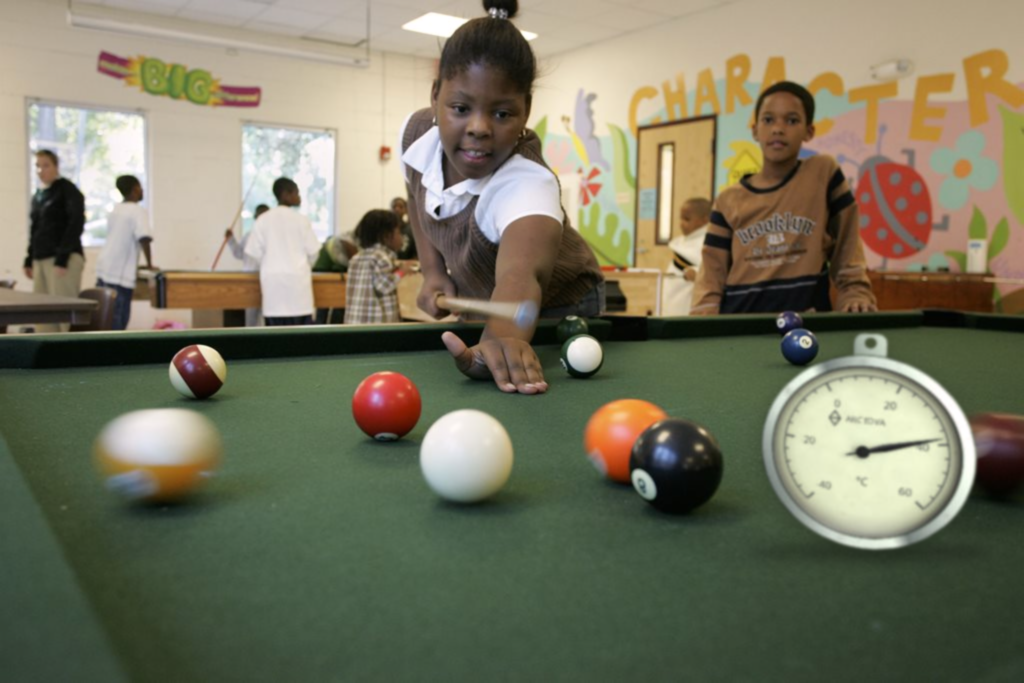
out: 38 °C
